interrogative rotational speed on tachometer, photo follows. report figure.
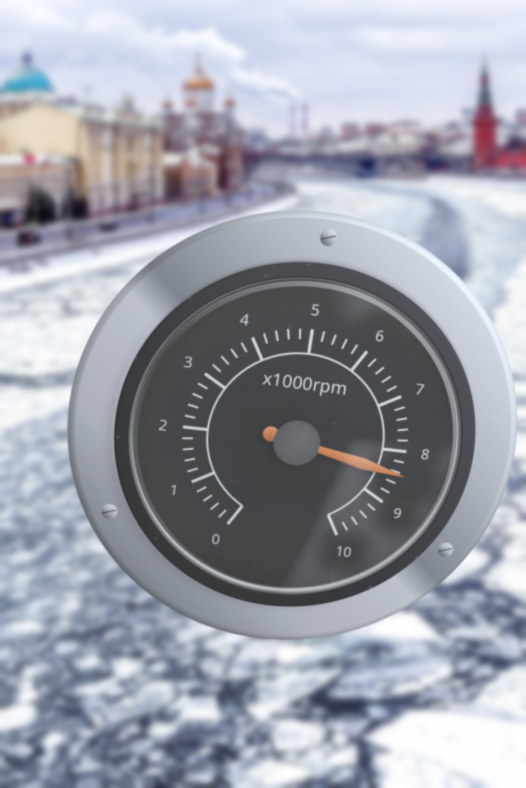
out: 8400 rpm
